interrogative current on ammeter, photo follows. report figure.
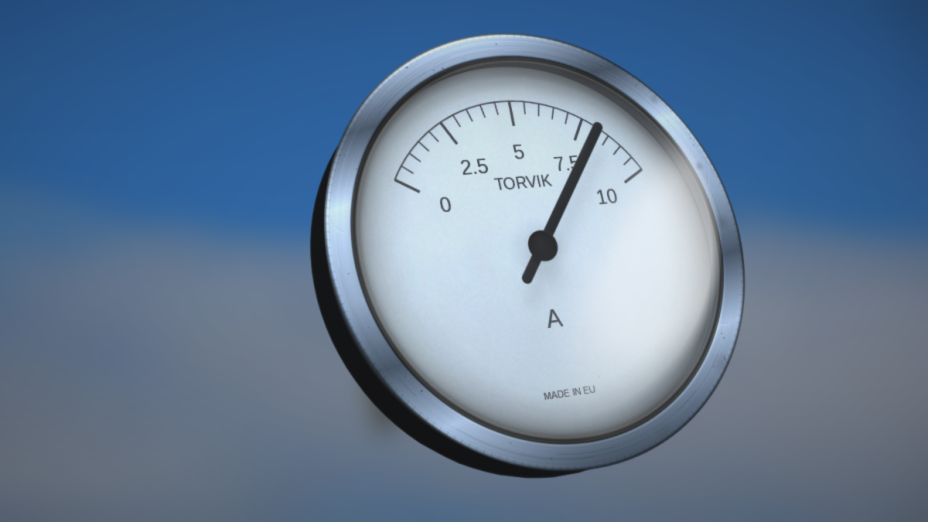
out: 8 A
